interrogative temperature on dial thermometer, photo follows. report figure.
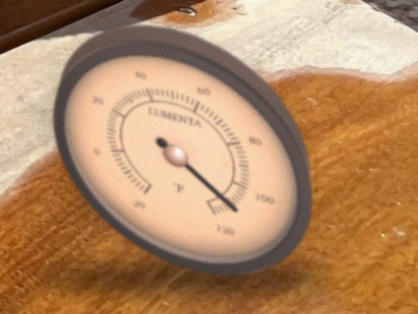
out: 110 °F
